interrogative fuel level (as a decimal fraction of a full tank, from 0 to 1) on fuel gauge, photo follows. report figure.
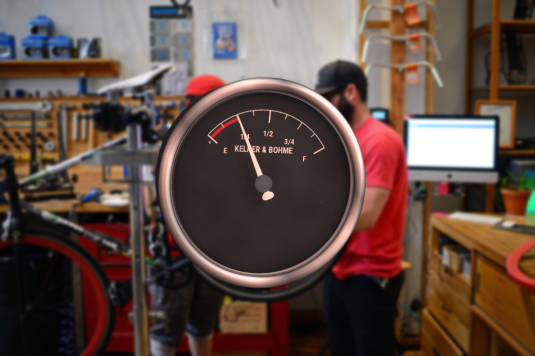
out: 0.25
